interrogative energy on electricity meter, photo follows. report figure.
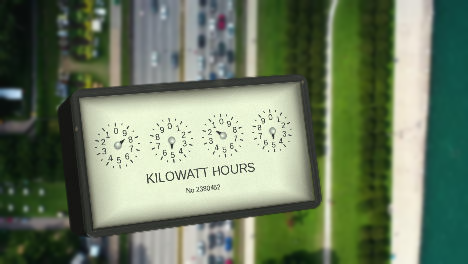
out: 8515 kWh
